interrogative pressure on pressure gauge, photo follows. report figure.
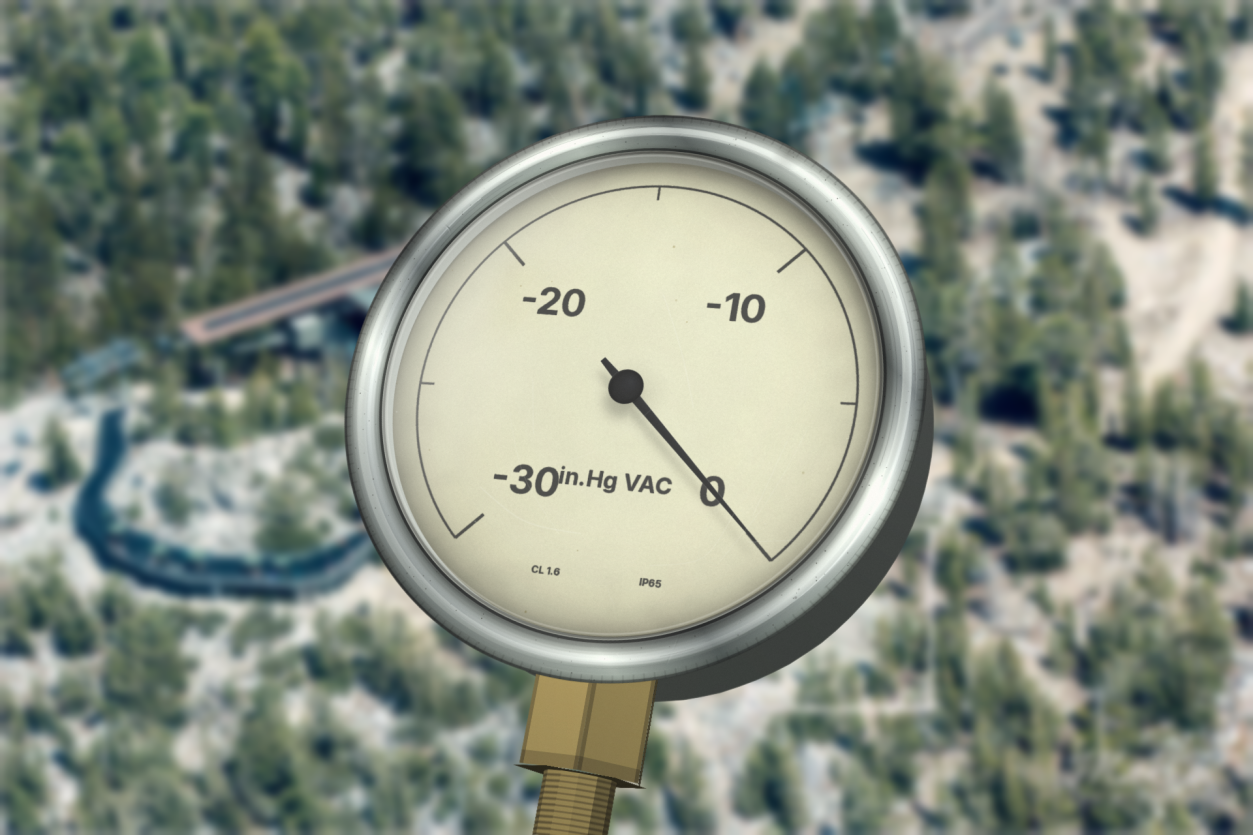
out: 0 inHg
